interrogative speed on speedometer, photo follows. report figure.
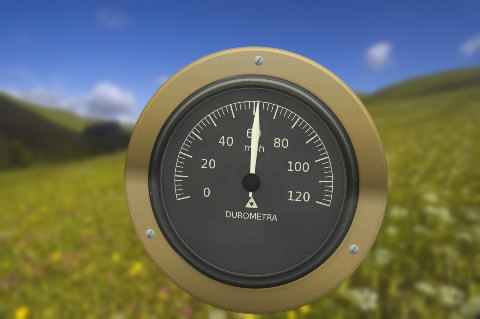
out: 62 mph
